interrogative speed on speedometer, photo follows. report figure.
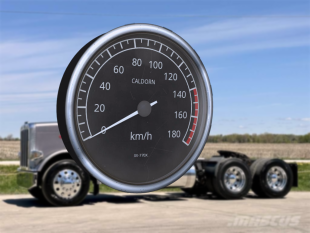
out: 0 km/h
